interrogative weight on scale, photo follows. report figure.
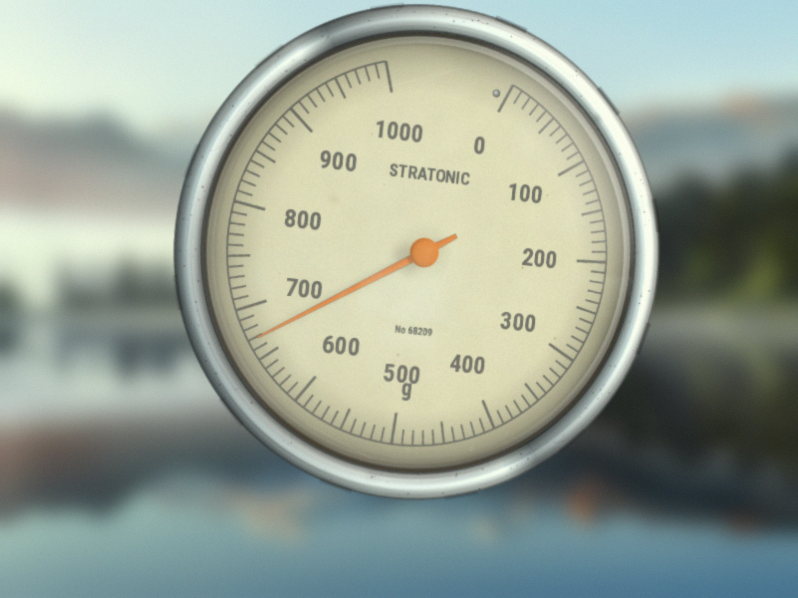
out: 670 g
